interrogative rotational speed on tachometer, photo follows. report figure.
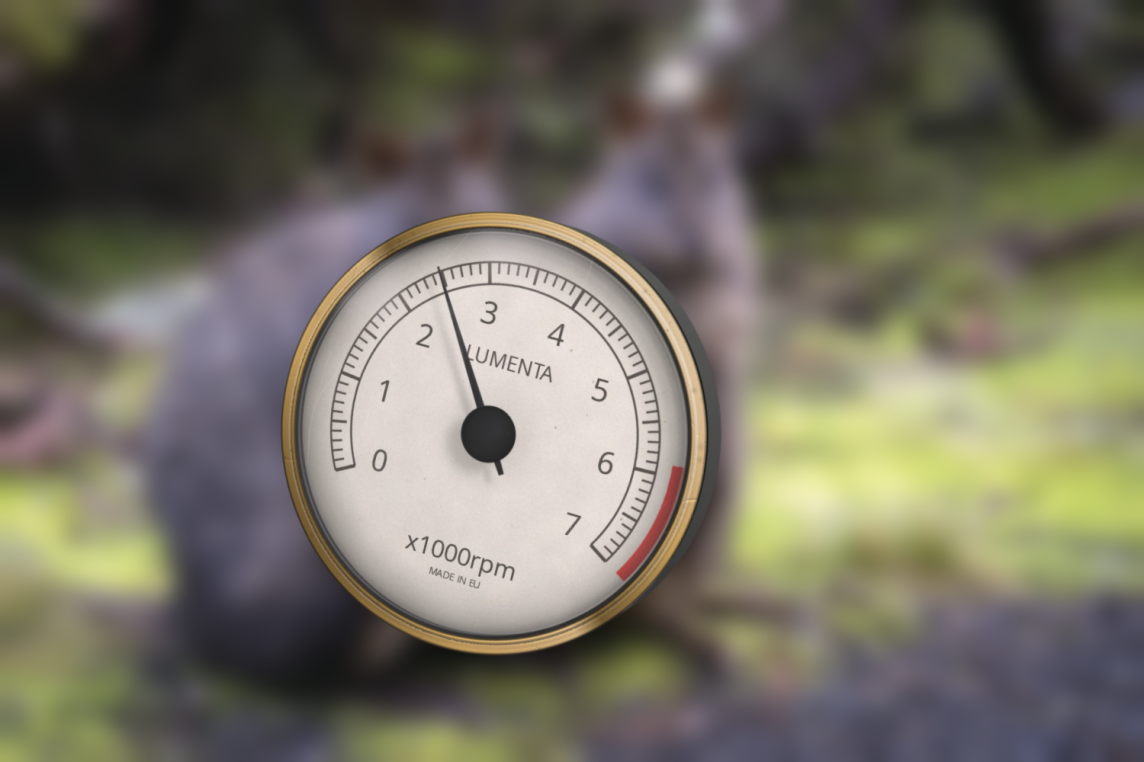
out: 2500 rpm
